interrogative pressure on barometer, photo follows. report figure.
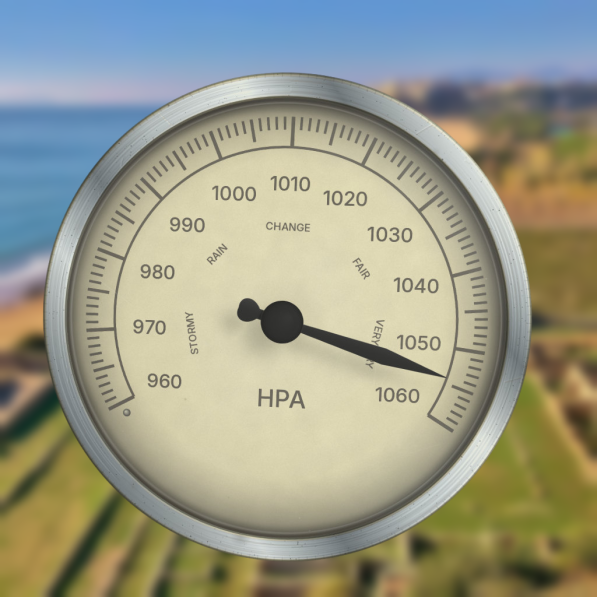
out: 1054 hPa
